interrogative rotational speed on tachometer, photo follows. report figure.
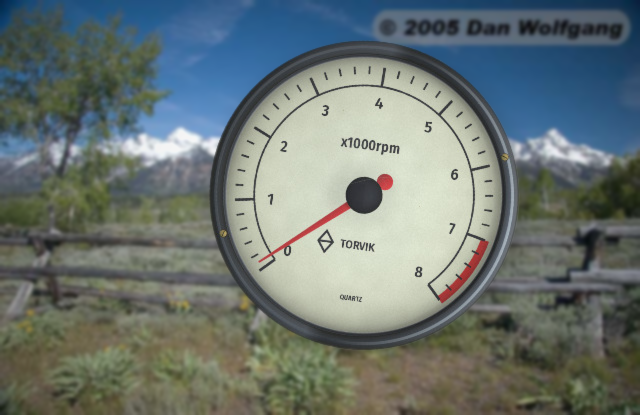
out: 100 rpm
